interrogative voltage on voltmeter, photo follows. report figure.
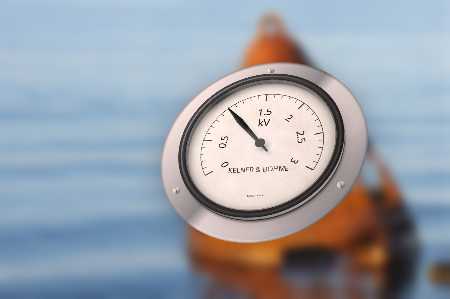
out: 1 kV
